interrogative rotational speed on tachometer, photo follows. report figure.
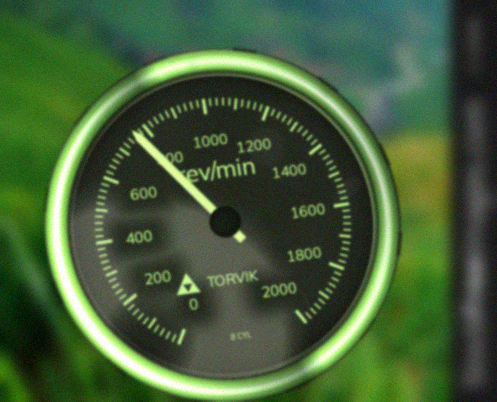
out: 760 rpm
